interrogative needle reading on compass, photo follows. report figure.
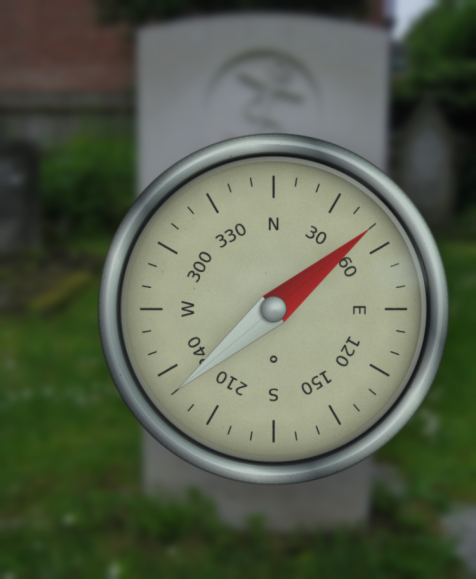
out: 50 °
